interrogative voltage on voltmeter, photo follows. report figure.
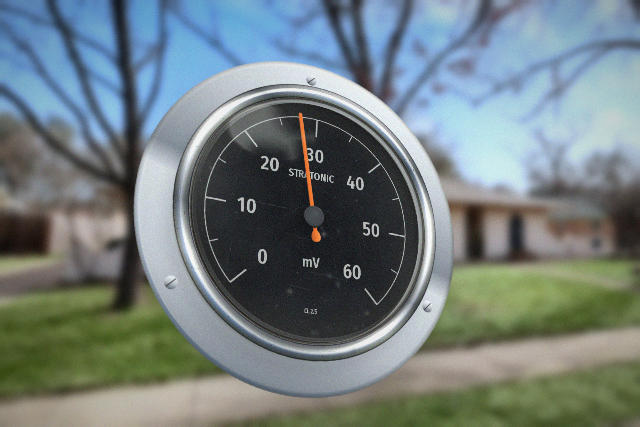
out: 27.5 mV
